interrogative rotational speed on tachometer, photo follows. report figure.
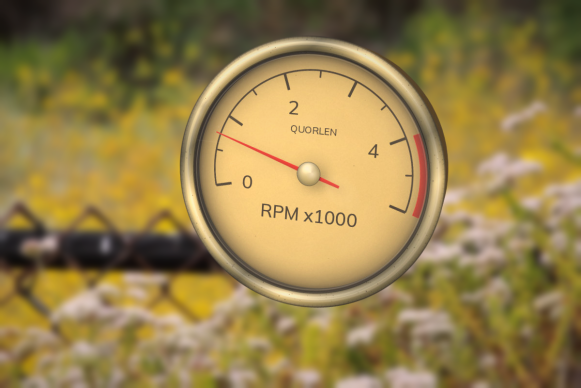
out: 750 rpm
